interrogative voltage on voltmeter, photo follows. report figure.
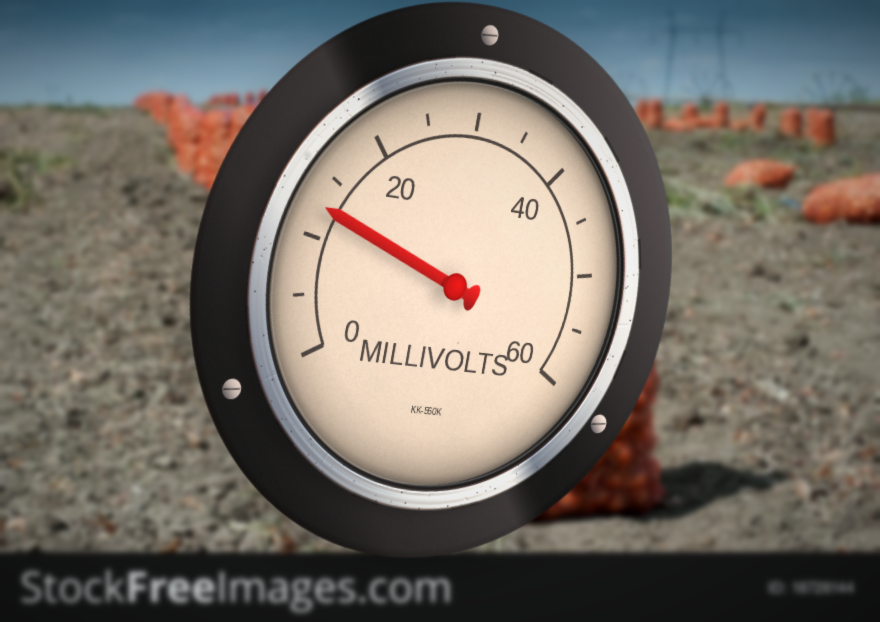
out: 12.5 mV
